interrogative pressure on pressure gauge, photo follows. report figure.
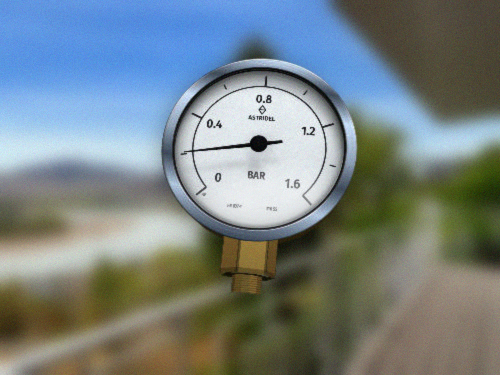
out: 0.2 bar
